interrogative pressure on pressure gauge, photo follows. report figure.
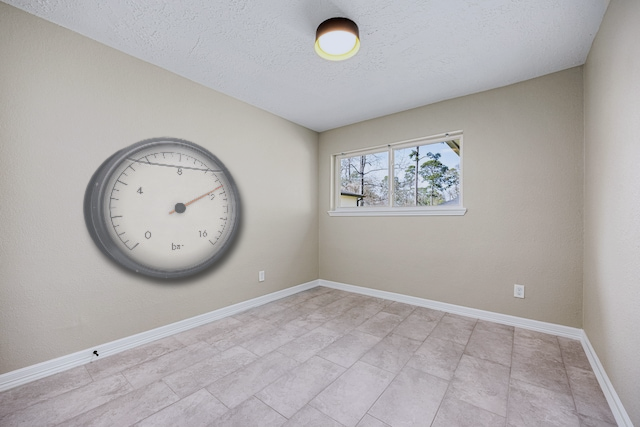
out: 11.5 bar
